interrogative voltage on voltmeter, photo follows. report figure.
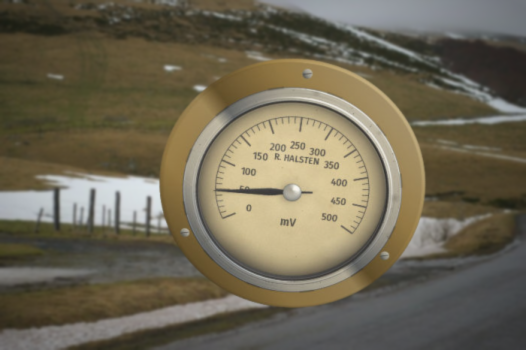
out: 50 mV
